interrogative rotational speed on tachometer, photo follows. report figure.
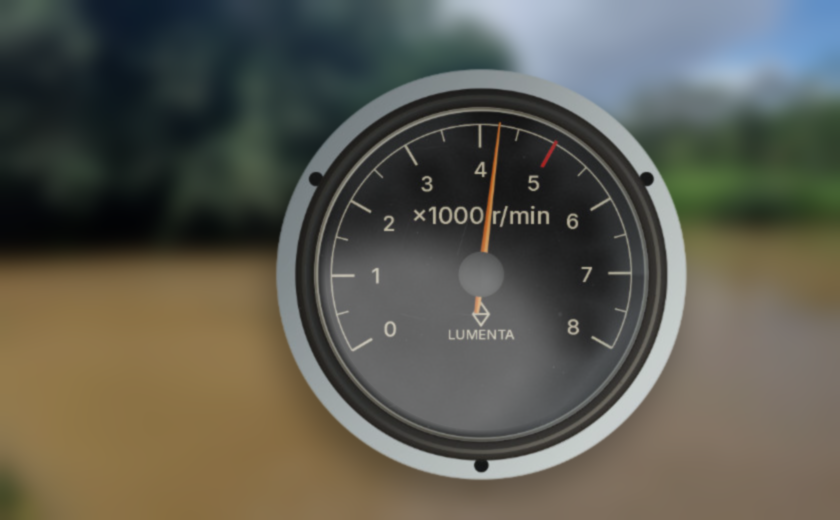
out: 4250 rpm
